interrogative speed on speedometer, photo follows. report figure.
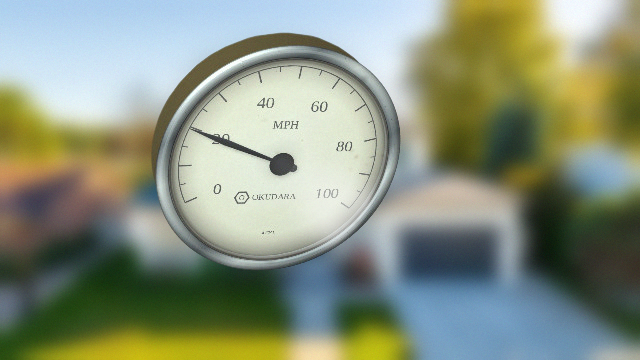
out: 20 mph
